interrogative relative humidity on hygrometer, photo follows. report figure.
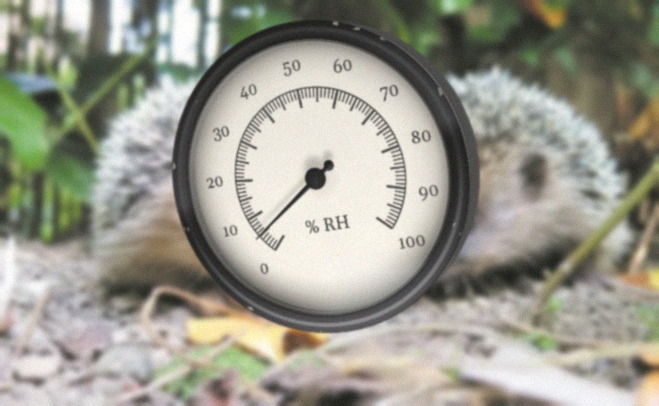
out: 5 %
